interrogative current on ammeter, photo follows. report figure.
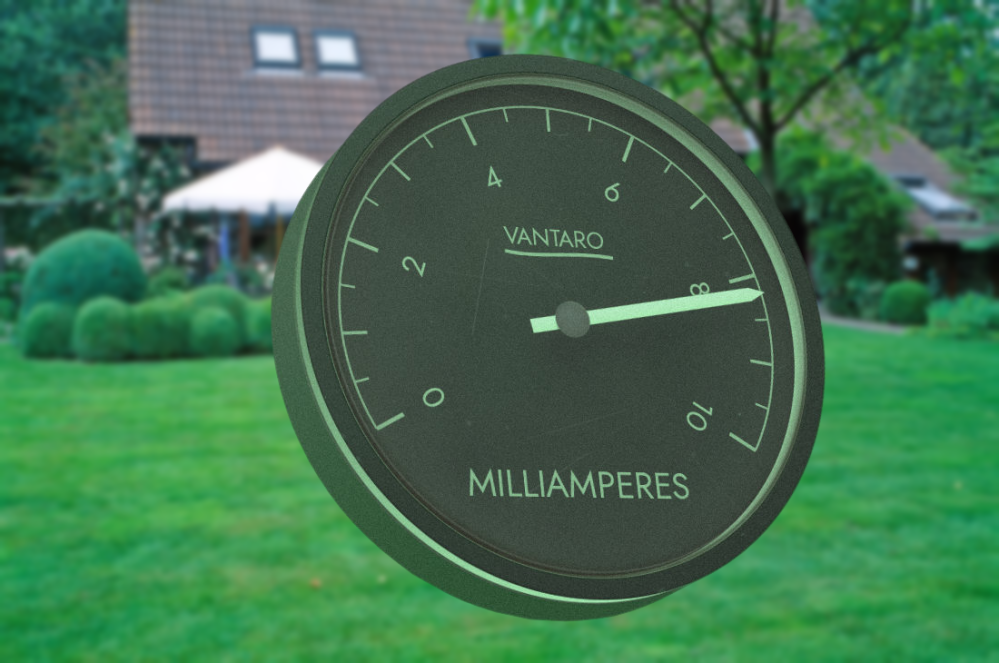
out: 8.25 mA
